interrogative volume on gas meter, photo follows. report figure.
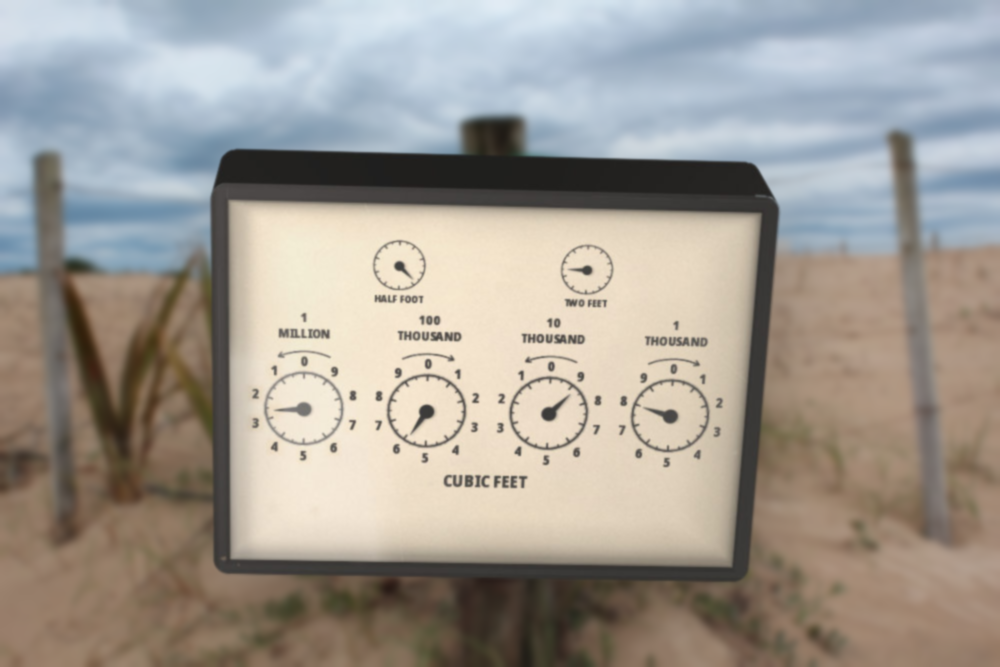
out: 258800 ft³
